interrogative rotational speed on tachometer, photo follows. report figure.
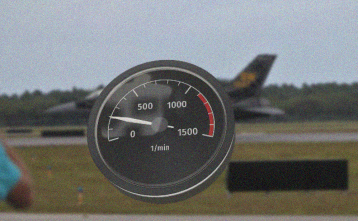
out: 200 rpm
